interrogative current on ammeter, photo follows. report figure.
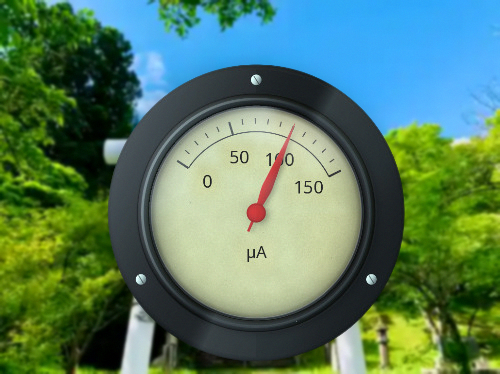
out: 100 µA
